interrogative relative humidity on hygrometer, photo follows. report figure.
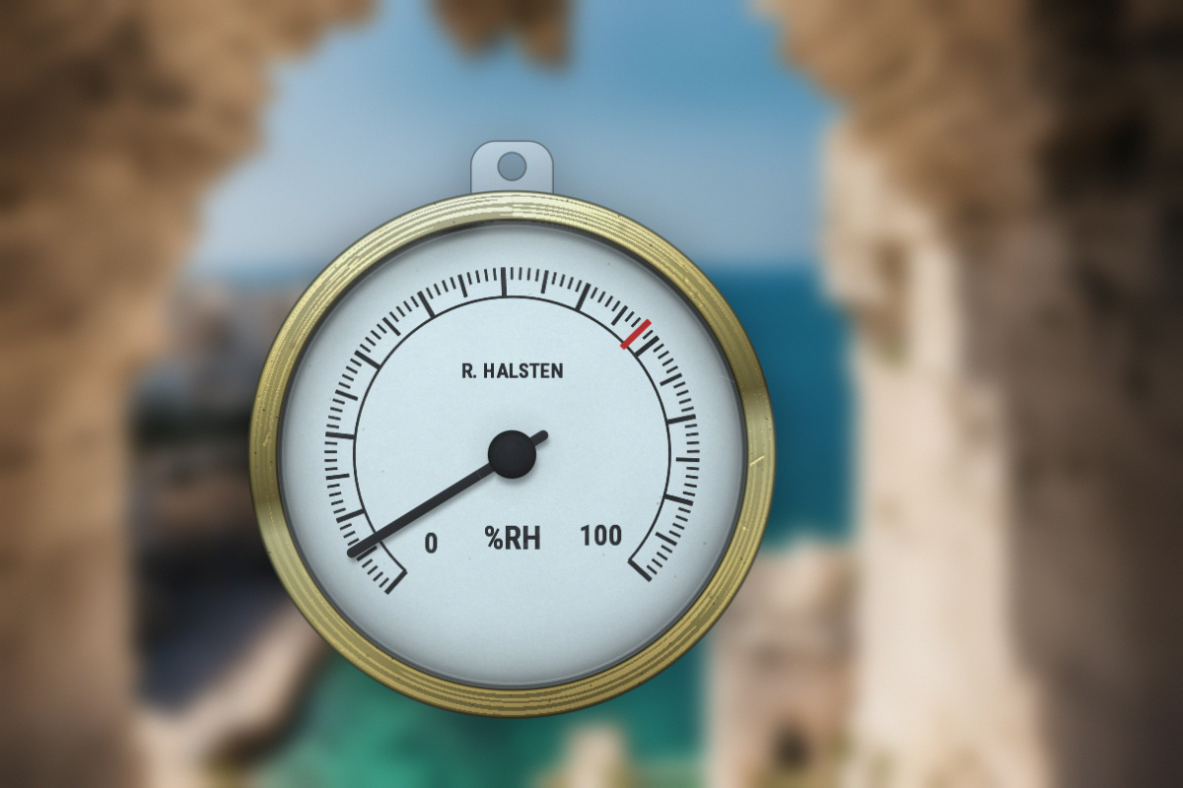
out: 6 %
